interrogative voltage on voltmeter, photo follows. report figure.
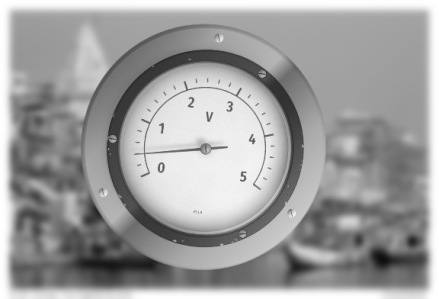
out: 0.4 V
